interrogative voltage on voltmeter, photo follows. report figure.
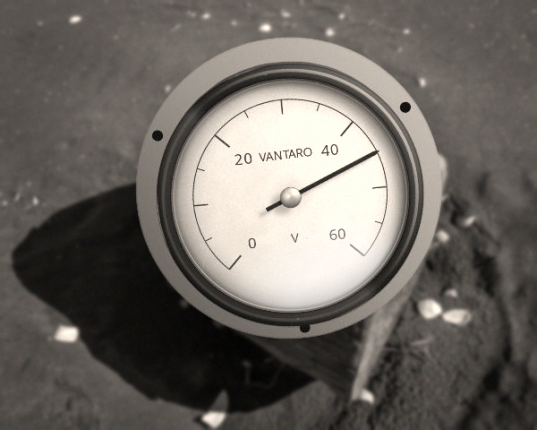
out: 45 V
